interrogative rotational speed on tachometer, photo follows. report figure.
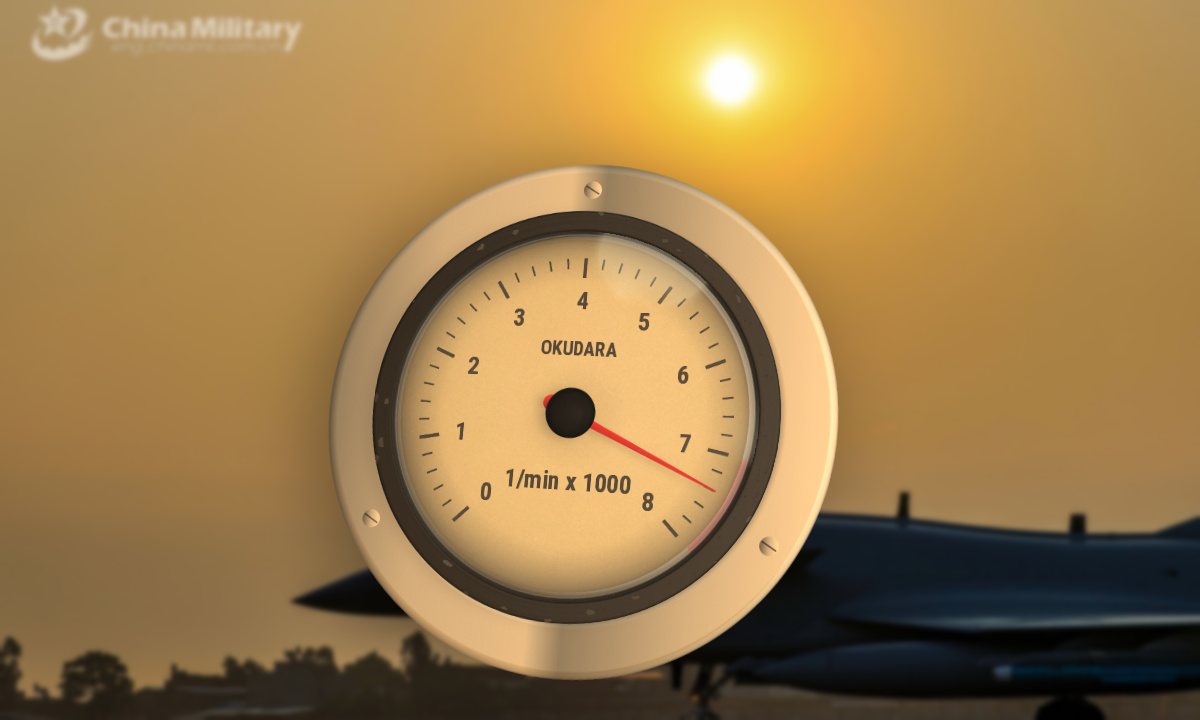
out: 7400 rpm
